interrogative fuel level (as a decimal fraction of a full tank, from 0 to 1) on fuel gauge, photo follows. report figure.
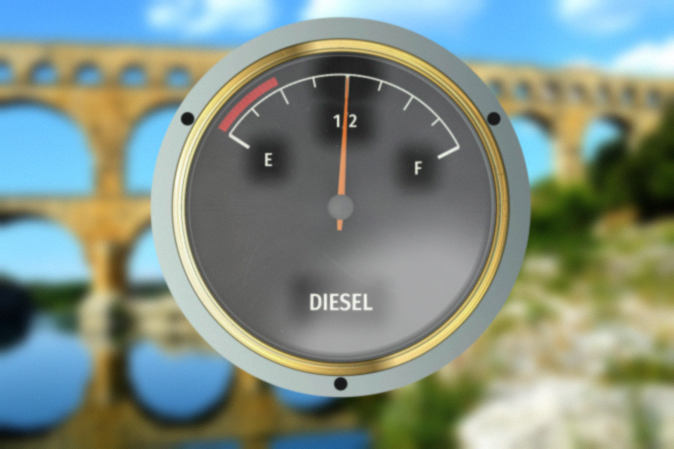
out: 0.5
